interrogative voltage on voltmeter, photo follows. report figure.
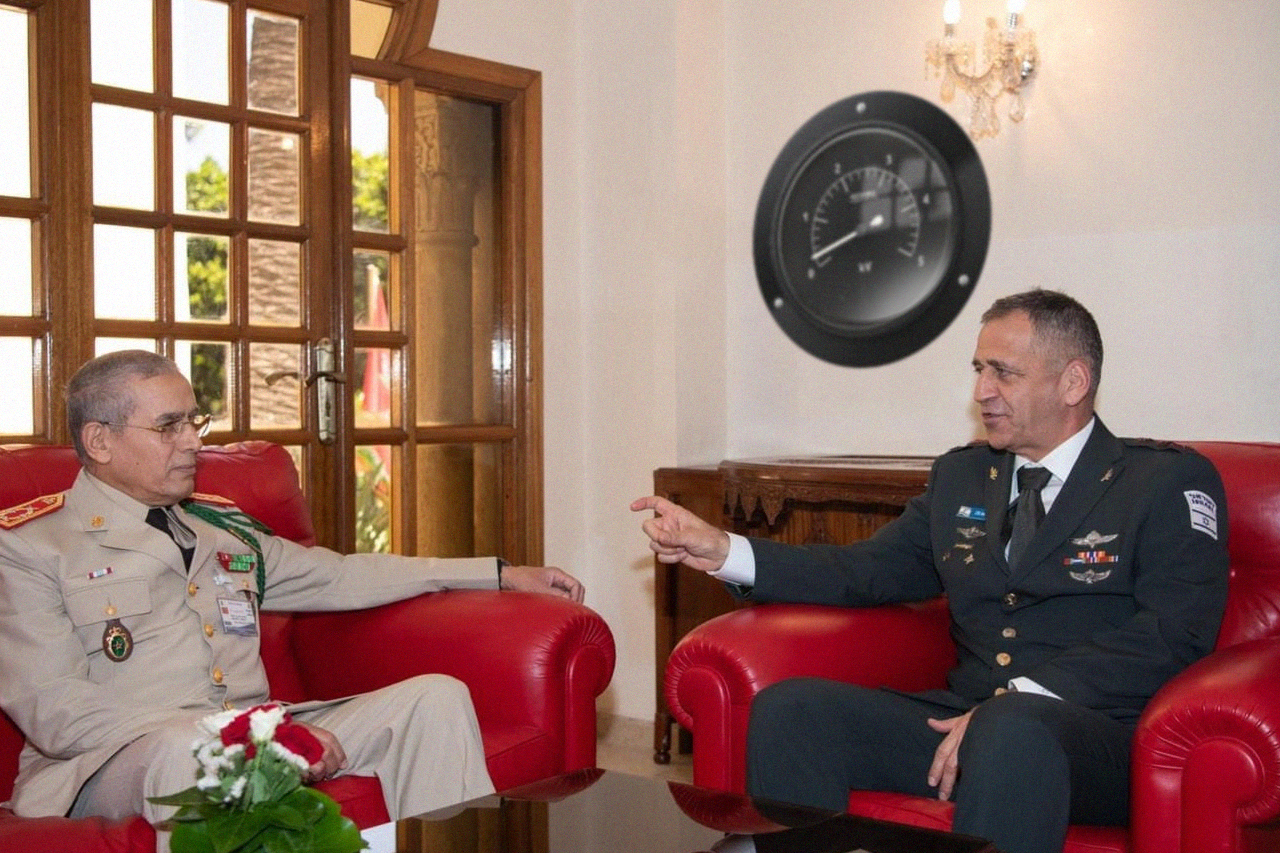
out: 0.2 kV
